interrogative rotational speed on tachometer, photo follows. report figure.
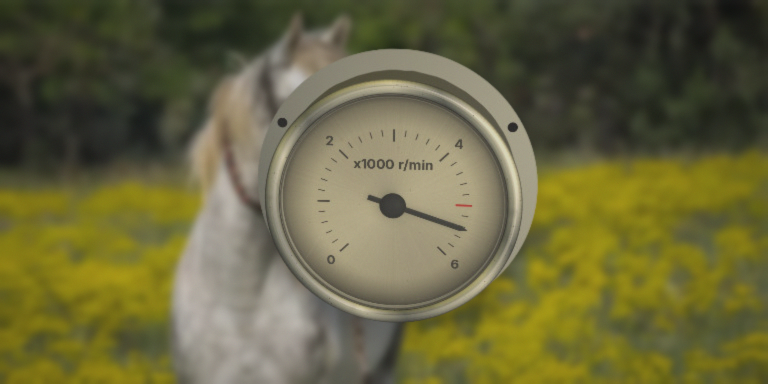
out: 5400 rpm
